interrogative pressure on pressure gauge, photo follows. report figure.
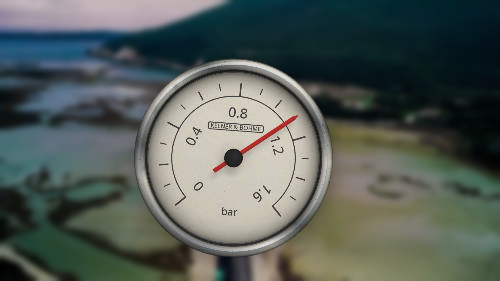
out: 1.1 bar
